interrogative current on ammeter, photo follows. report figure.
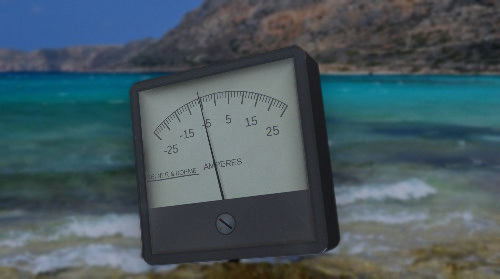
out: -5 A
